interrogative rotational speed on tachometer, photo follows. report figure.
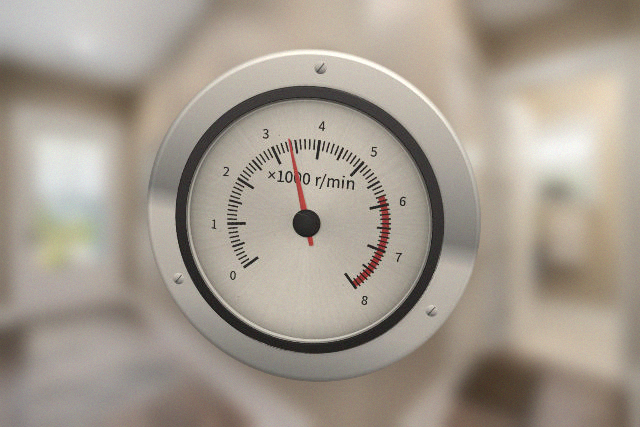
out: 3400 rpm
